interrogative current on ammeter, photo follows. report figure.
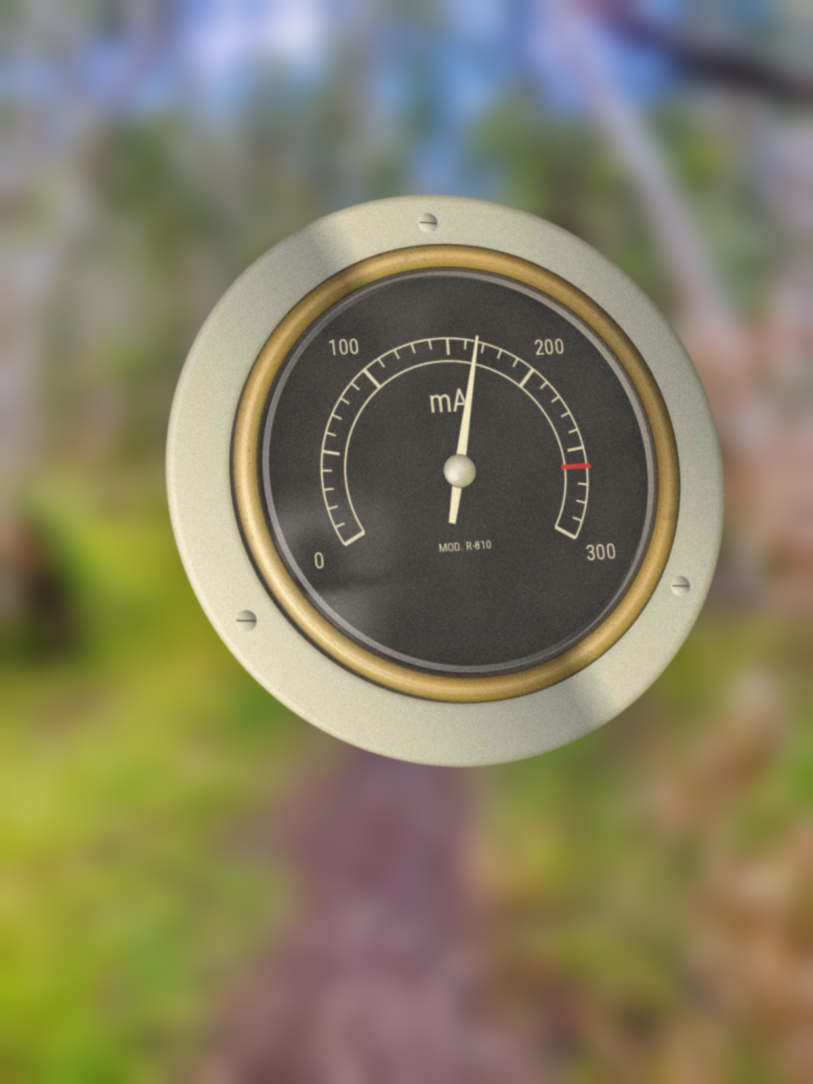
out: 165 mA
